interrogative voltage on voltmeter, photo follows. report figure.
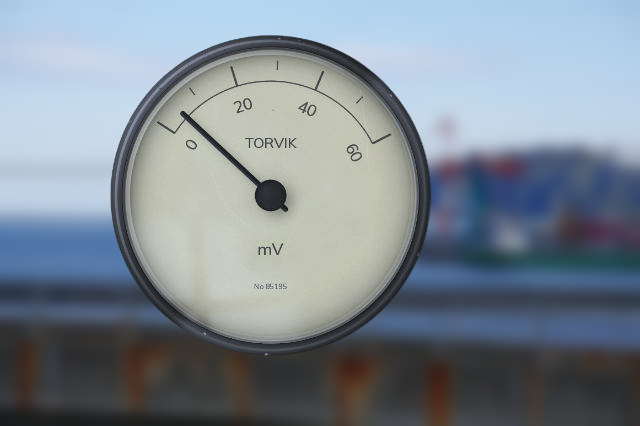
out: 5 mV
